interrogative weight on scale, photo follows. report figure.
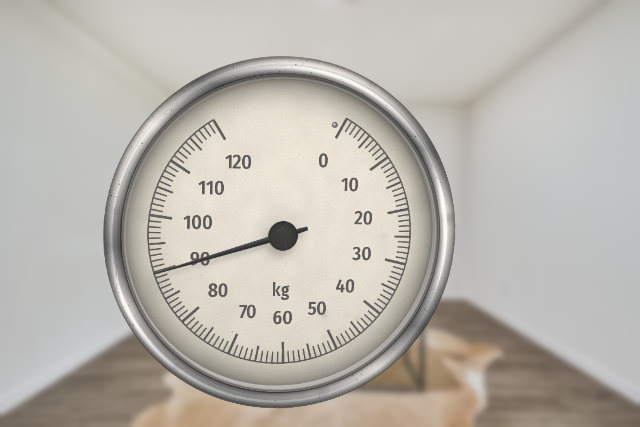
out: 90 kg
